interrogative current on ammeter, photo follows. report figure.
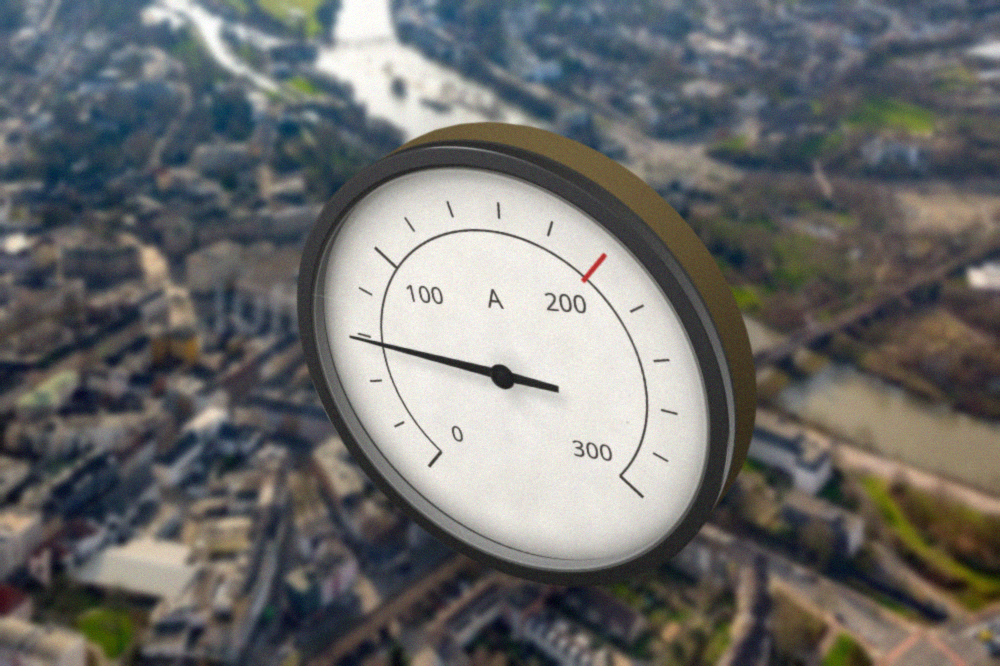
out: 60 A
